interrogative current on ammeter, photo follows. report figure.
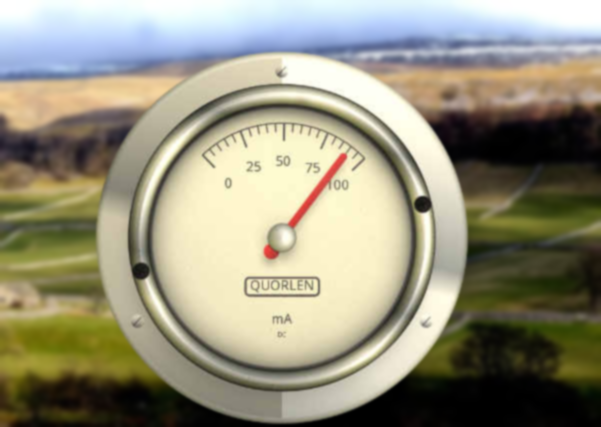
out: 90 mA
